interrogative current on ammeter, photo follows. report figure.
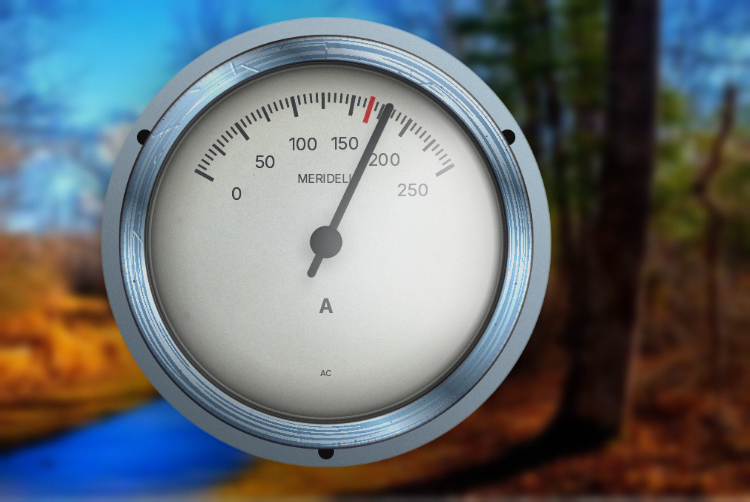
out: 180 A
